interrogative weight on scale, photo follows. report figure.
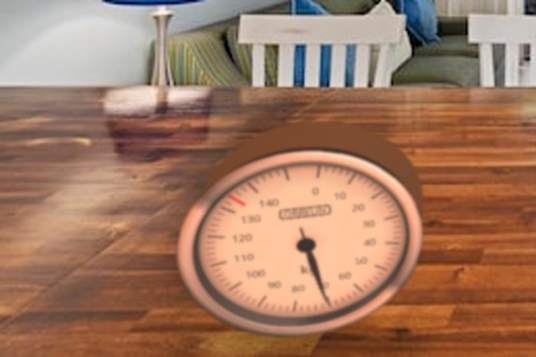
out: 70 kg
